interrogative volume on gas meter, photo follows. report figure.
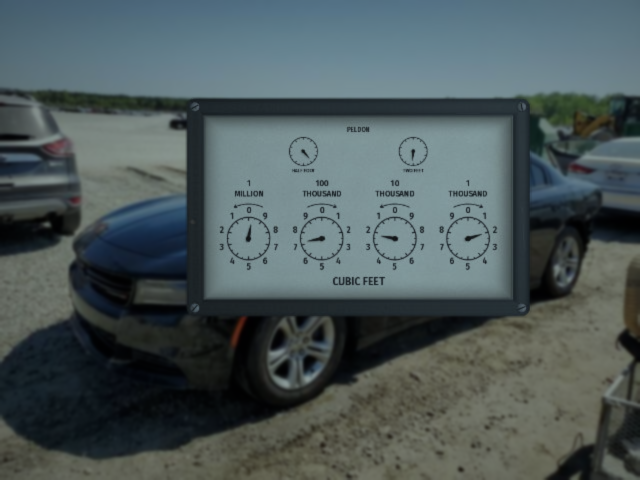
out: 972200 ft³
